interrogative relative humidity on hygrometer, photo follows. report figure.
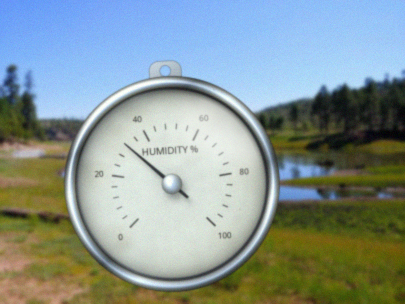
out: 32 %
